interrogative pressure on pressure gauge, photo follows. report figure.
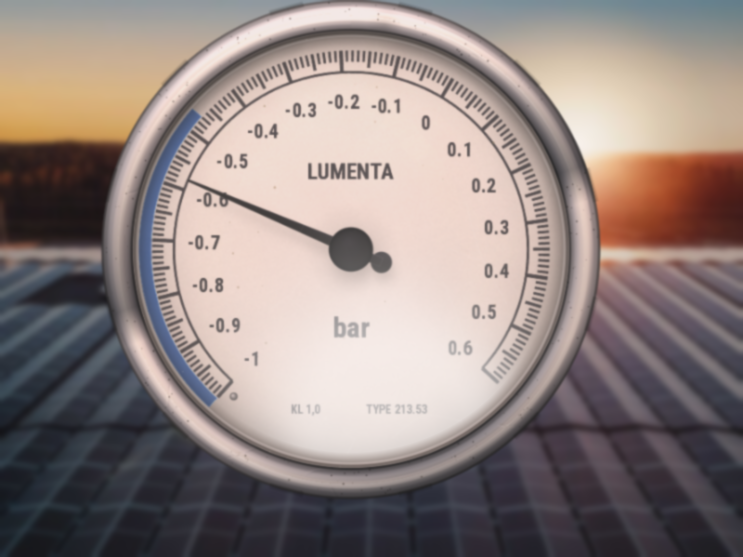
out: -0.58 bar
